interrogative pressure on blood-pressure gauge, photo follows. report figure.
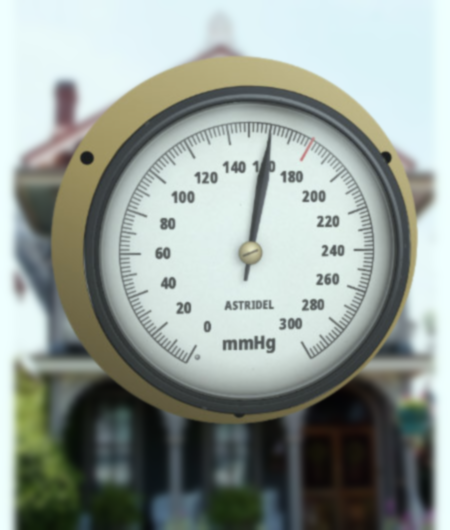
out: 160 mmHg
